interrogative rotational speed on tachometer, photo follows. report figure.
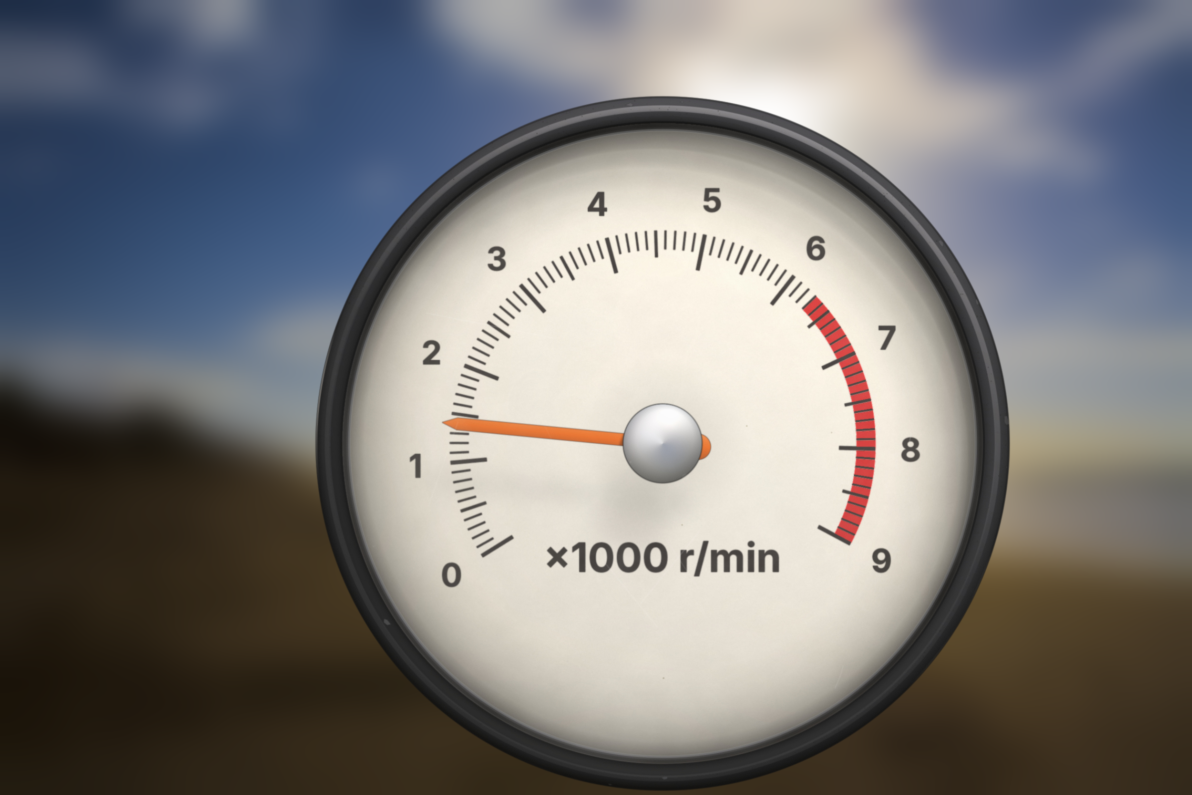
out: 1400 rpm
